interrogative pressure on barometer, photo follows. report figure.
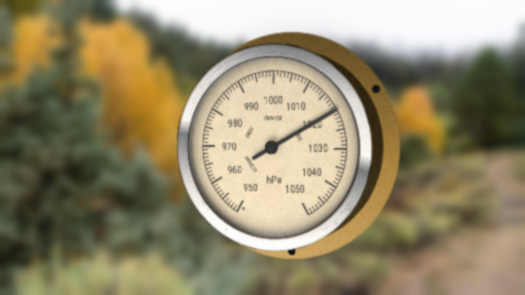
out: 1020 hPa
